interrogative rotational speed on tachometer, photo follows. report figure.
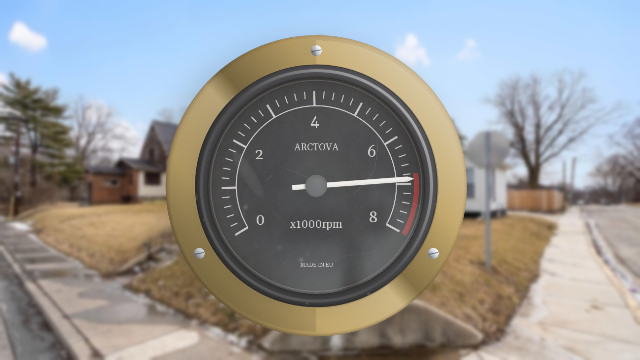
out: 6900 rpm
